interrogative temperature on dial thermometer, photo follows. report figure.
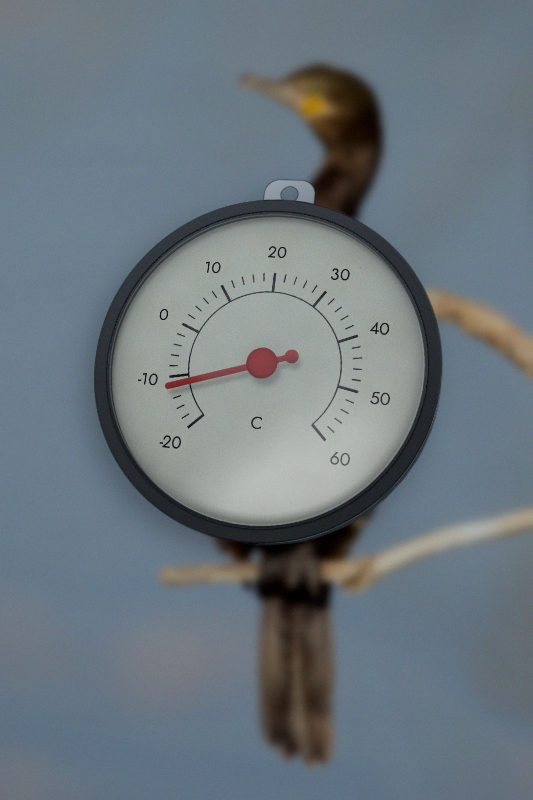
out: -12 °C
